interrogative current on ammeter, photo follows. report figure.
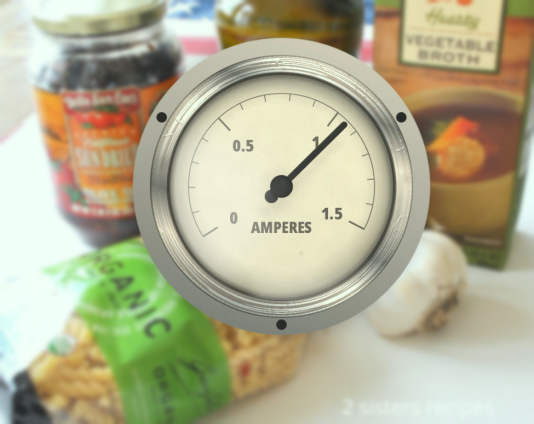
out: 1.05 A
